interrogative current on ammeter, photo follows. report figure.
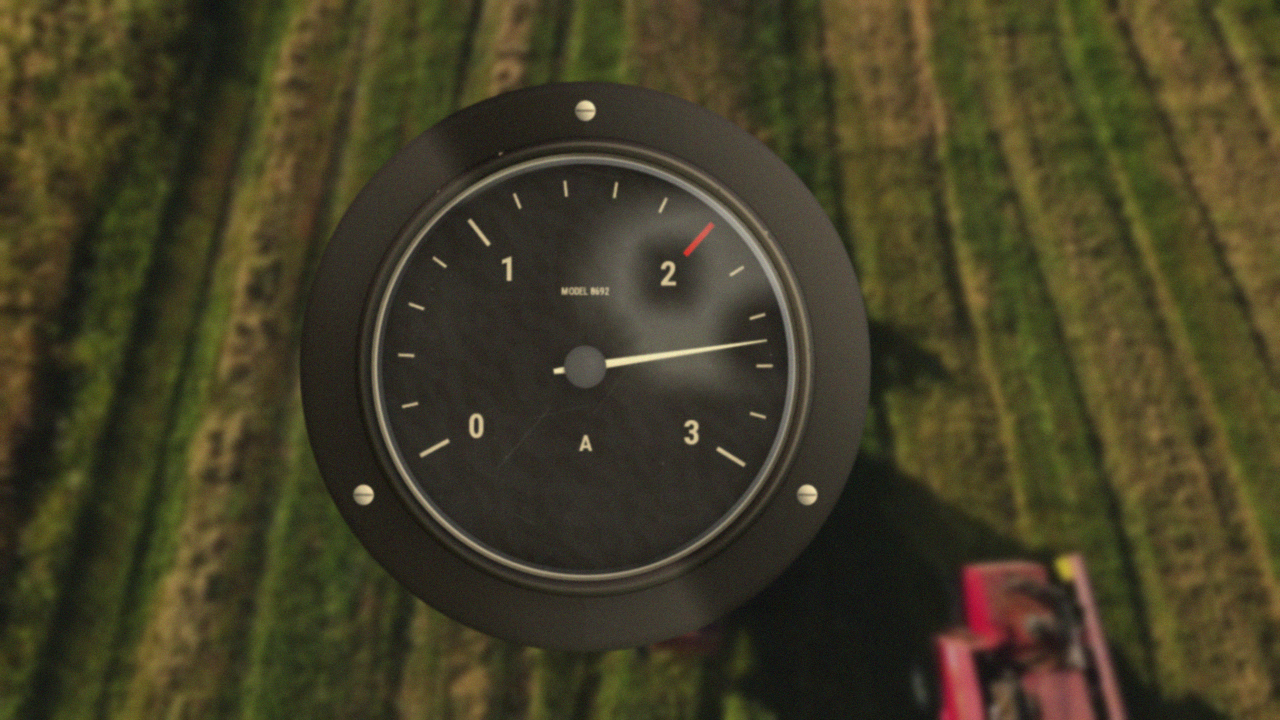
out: 2.5 A
